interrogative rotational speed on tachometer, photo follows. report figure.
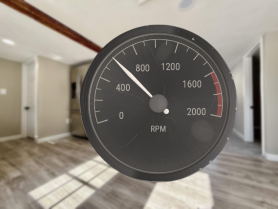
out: 600 rpm
